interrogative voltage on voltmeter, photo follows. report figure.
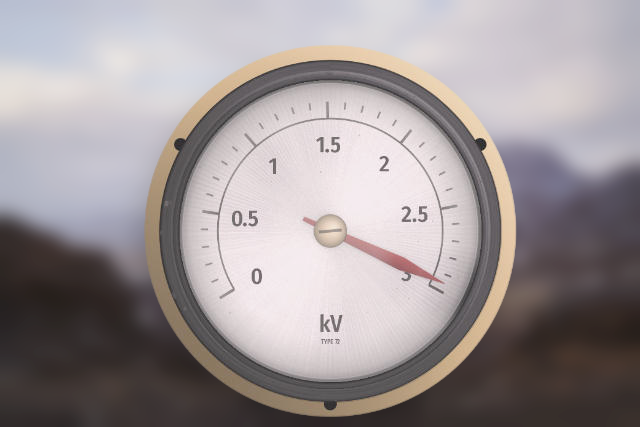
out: 2.95 kV
